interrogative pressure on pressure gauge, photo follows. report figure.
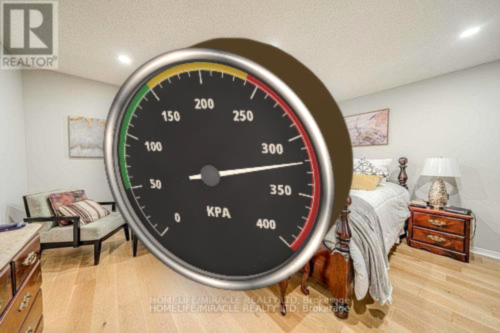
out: 320 kPa
